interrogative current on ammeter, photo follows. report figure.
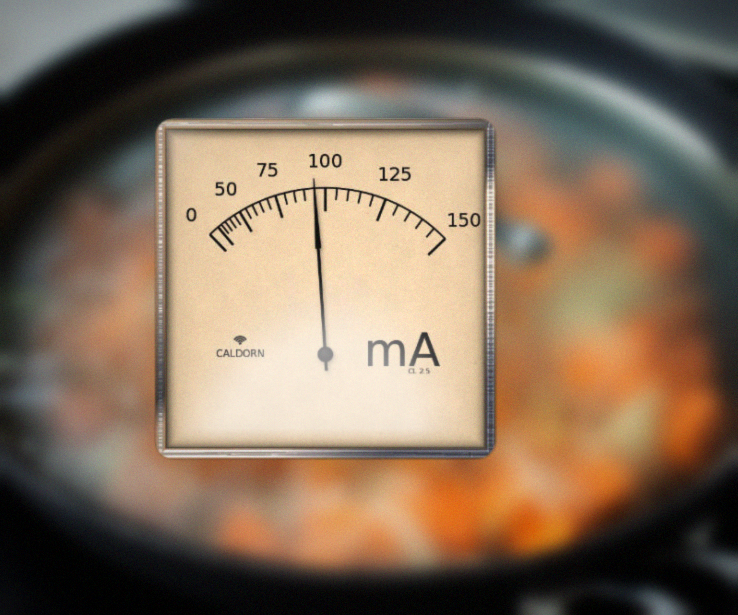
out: 95 mA
